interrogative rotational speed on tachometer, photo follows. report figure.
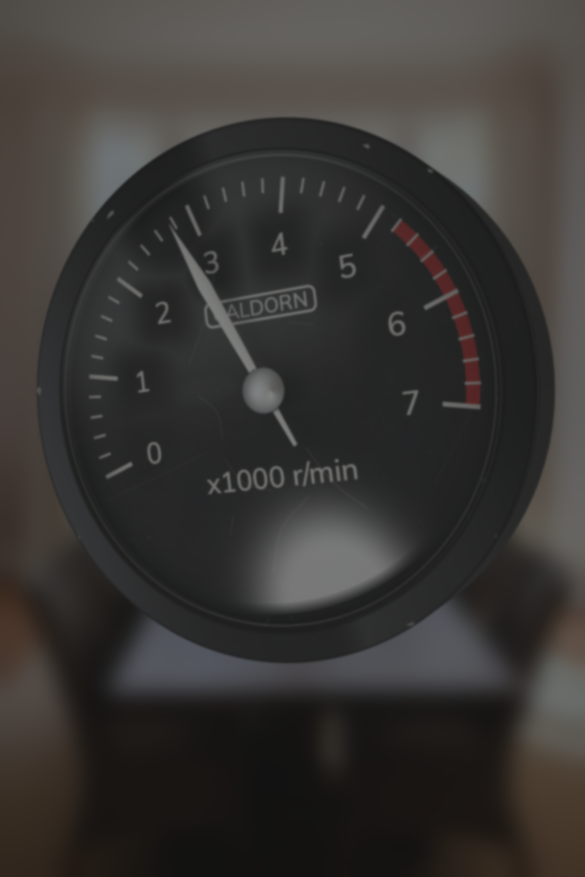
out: 2800 rpm
